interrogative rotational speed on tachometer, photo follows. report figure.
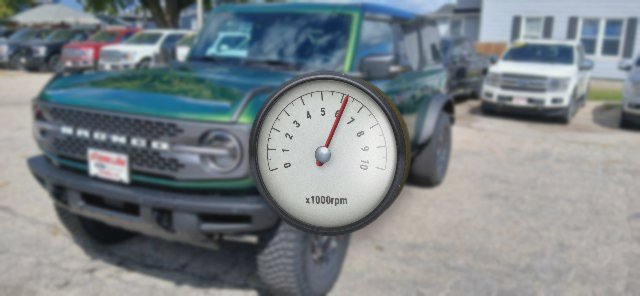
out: 6250 rpm
